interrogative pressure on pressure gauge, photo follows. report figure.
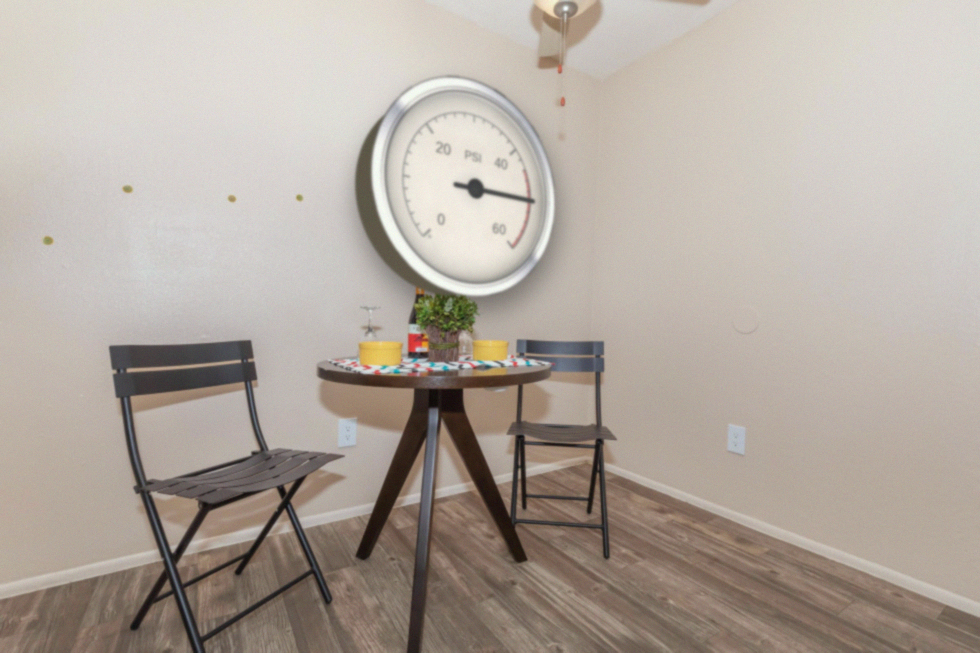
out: 50 psi
